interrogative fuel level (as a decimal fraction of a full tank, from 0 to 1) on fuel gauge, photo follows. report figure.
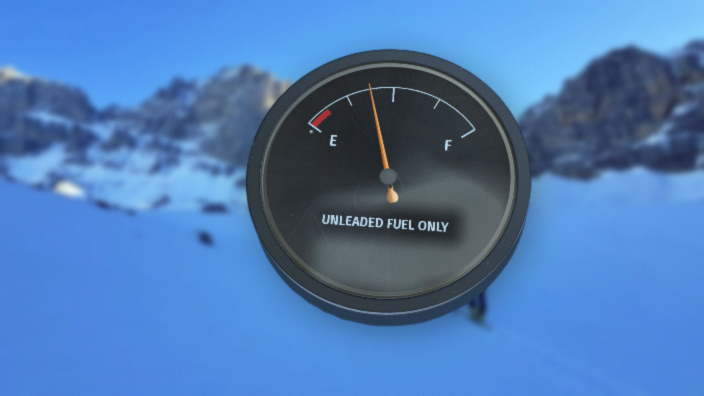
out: 0.375
